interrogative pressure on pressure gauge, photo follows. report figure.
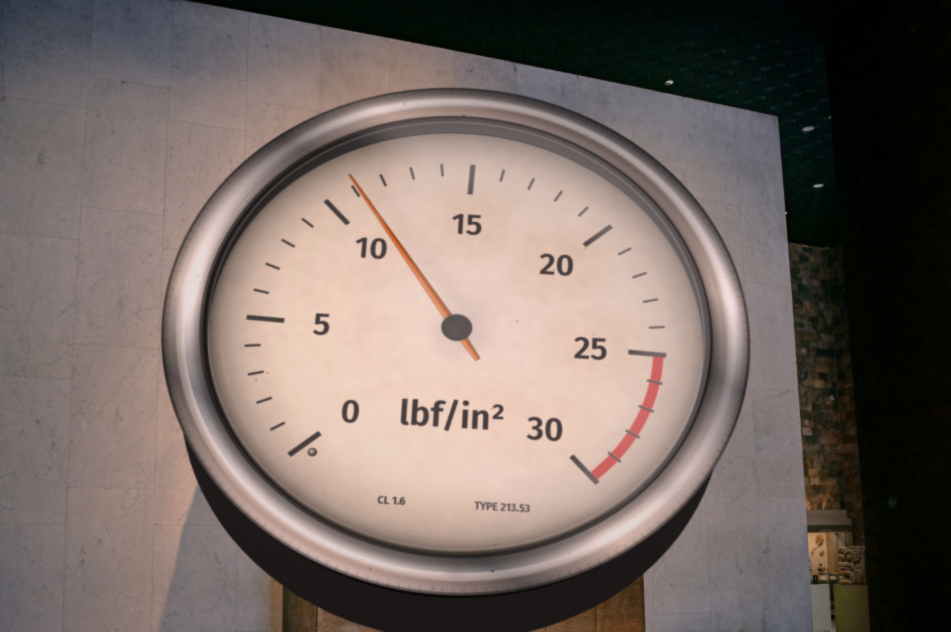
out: 11 psi
